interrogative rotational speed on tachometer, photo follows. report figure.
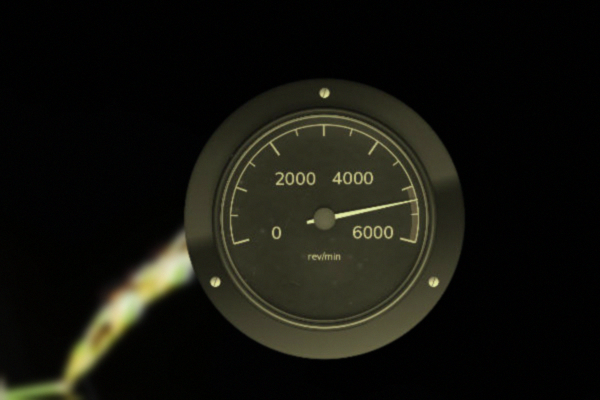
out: 5250 rpm
